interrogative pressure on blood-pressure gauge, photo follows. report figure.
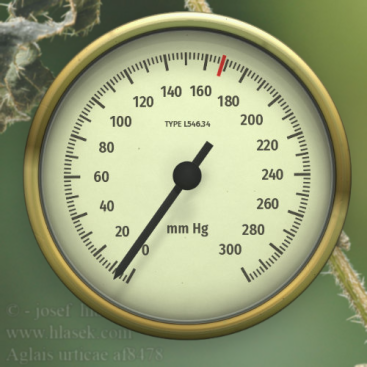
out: 6 mmHg
